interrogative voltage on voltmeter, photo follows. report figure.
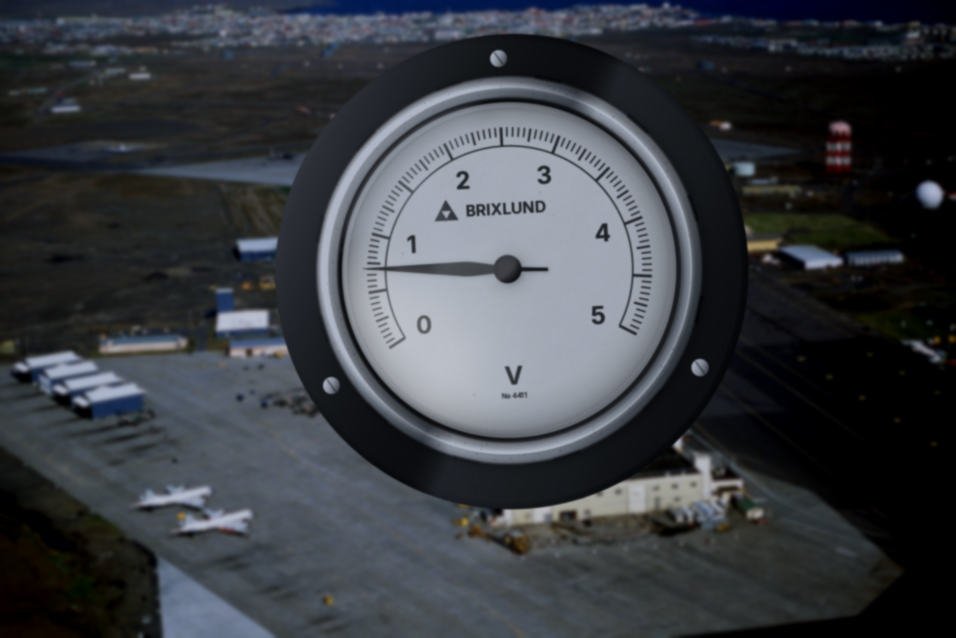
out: 0.7 V
